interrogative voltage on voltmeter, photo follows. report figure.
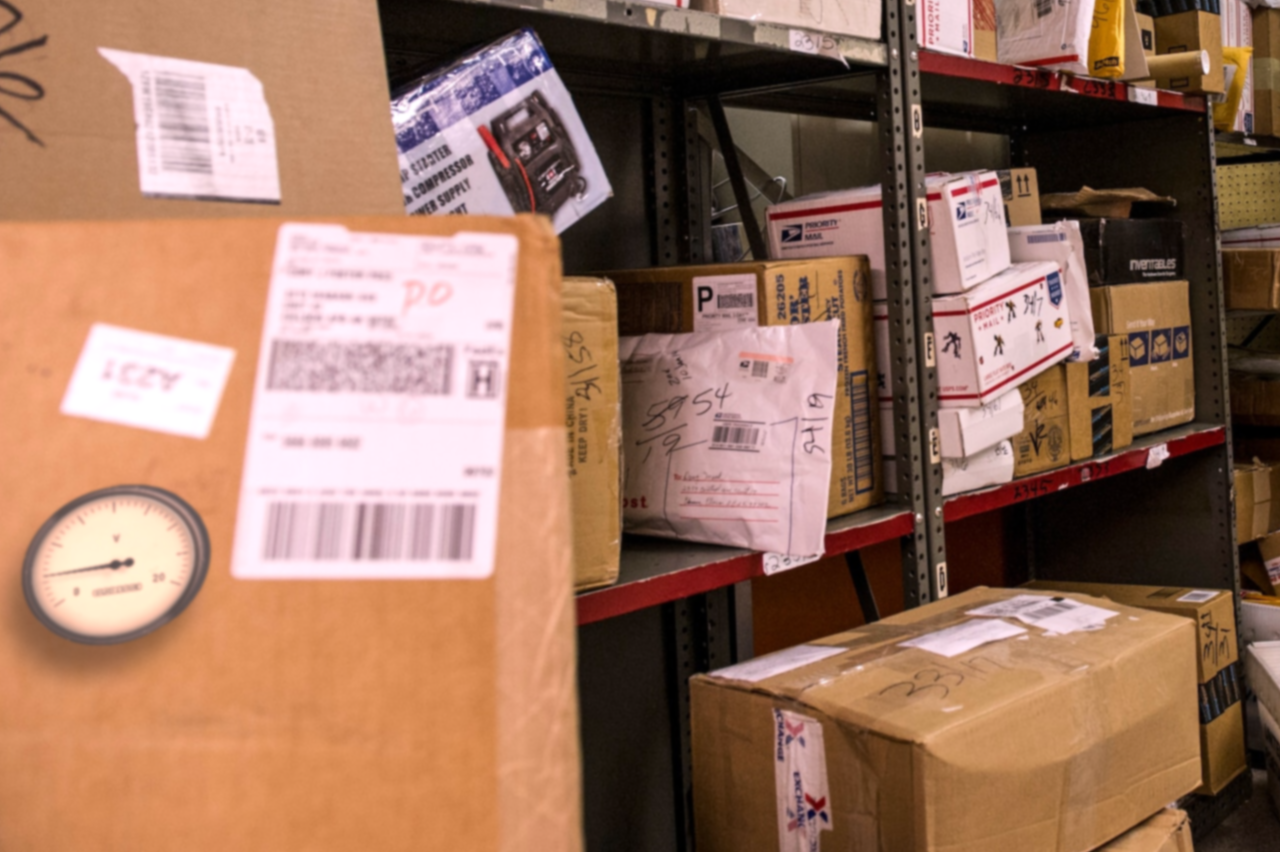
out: 2.5 V
